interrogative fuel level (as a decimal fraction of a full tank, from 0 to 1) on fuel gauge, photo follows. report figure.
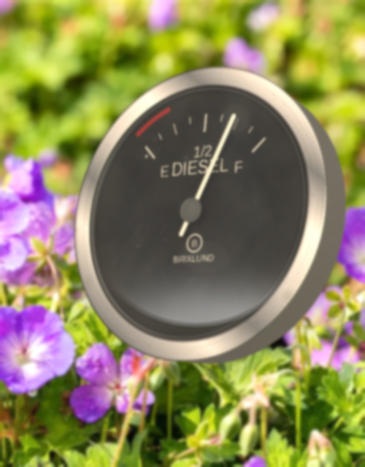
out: 0.75
